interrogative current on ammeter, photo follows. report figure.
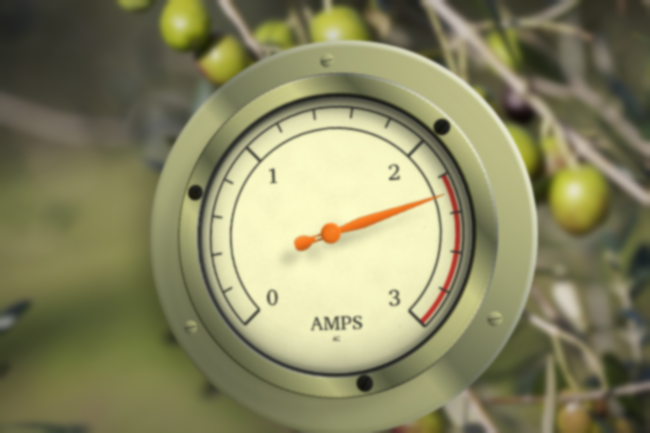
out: 2.3 A
